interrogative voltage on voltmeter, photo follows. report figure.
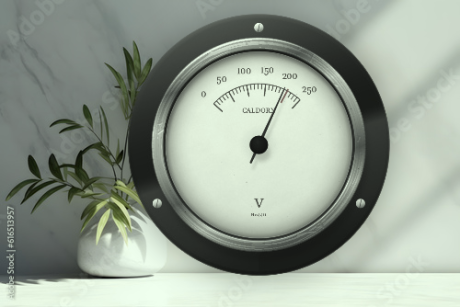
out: 200 V
